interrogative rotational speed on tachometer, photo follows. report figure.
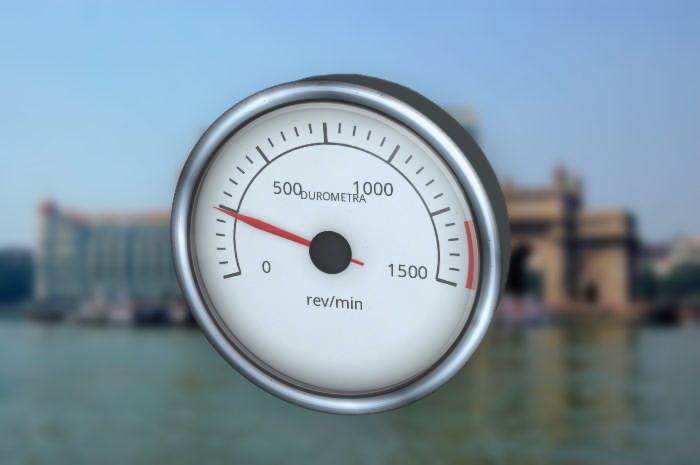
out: 250 rpm
